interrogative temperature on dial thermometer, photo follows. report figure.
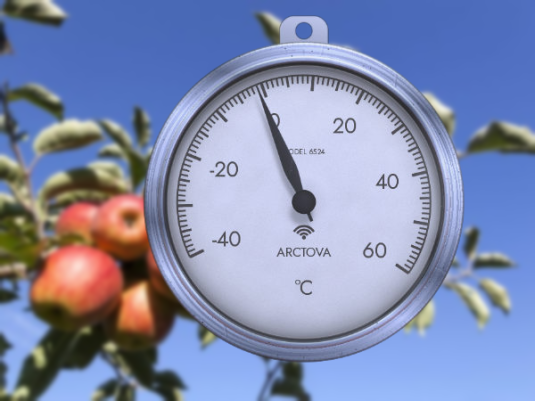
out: -1 °C
